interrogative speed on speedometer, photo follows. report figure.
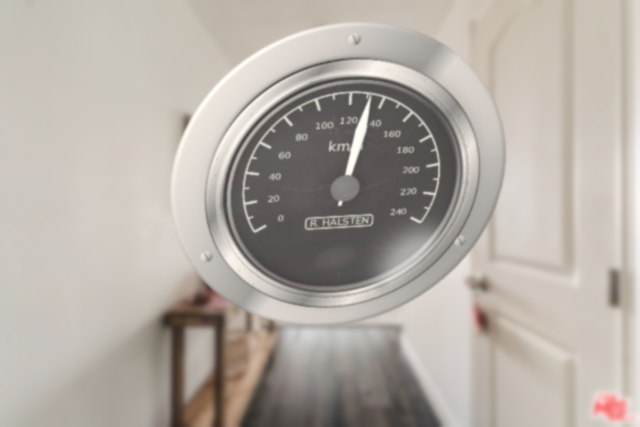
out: 130 km/h
